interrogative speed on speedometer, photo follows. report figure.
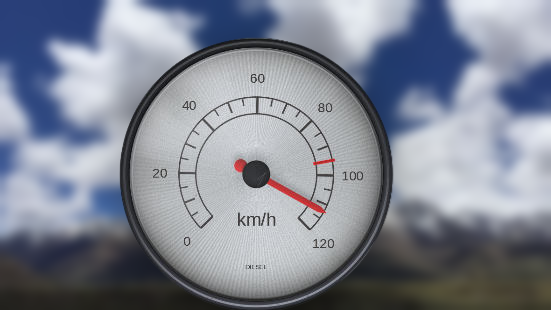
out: 112.5 km/h
